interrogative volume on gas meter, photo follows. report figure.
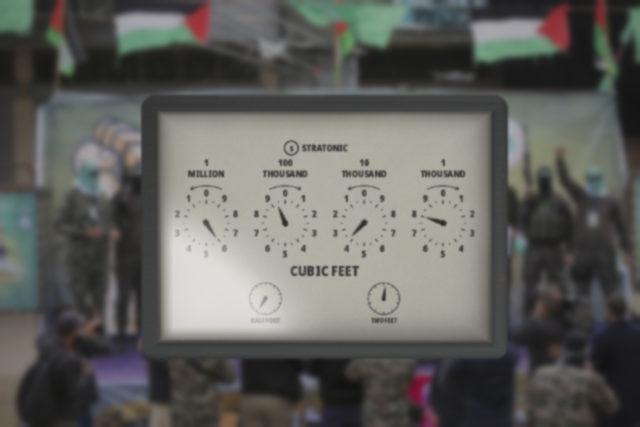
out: 593800 ft³
